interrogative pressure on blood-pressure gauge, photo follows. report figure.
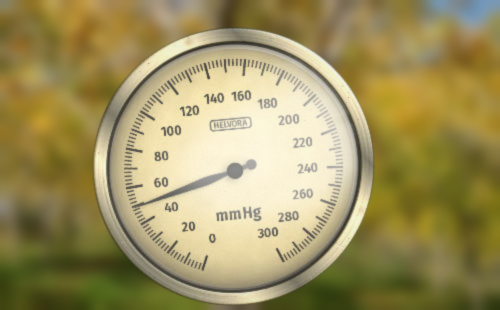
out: 50 mmHg
